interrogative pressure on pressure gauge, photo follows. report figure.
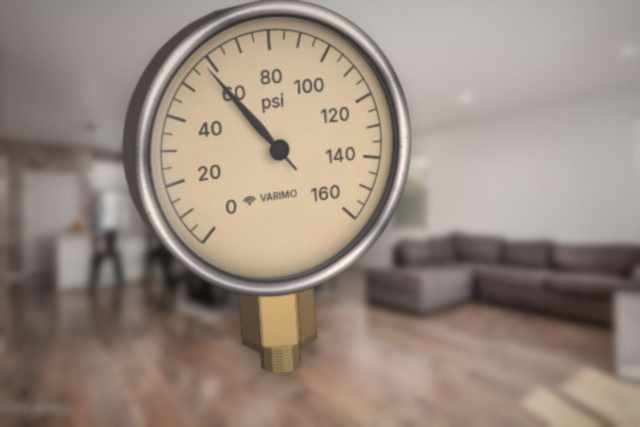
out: 57.5 psi
